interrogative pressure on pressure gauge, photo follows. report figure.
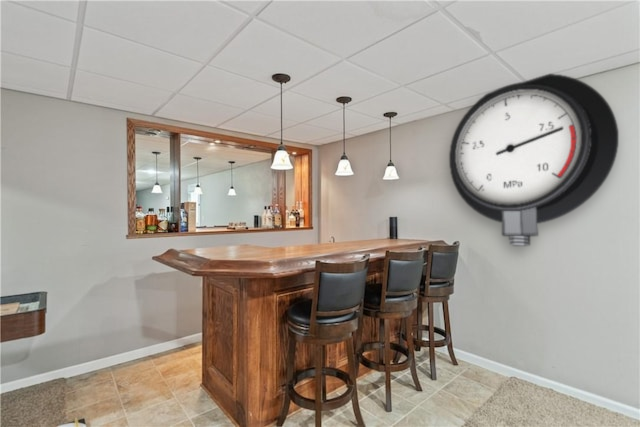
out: 8 MPa
